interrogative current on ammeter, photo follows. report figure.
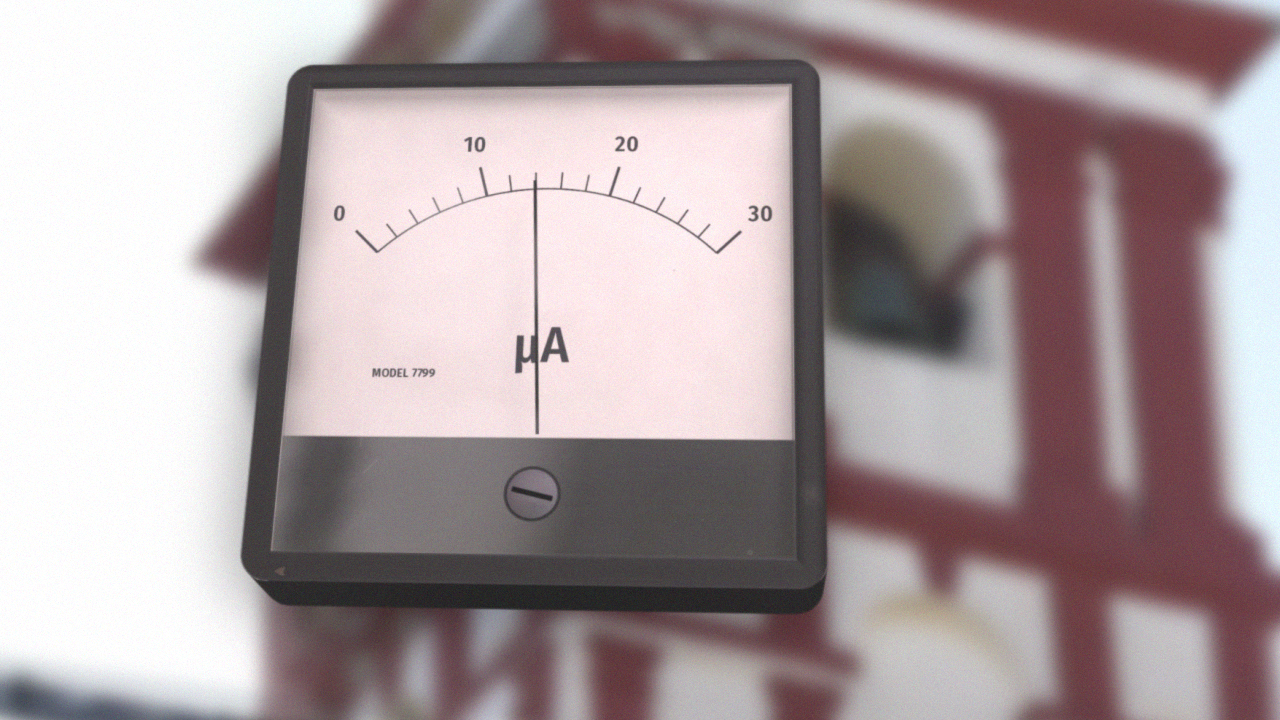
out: 14 µA
